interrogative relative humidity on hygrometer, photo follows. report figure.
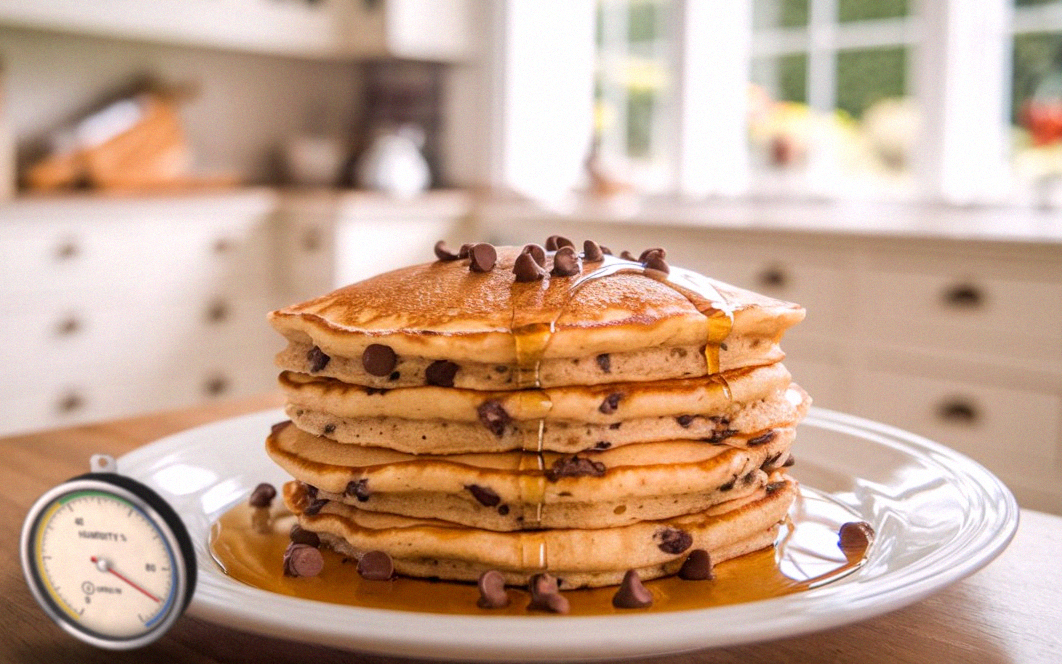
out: 90 %
